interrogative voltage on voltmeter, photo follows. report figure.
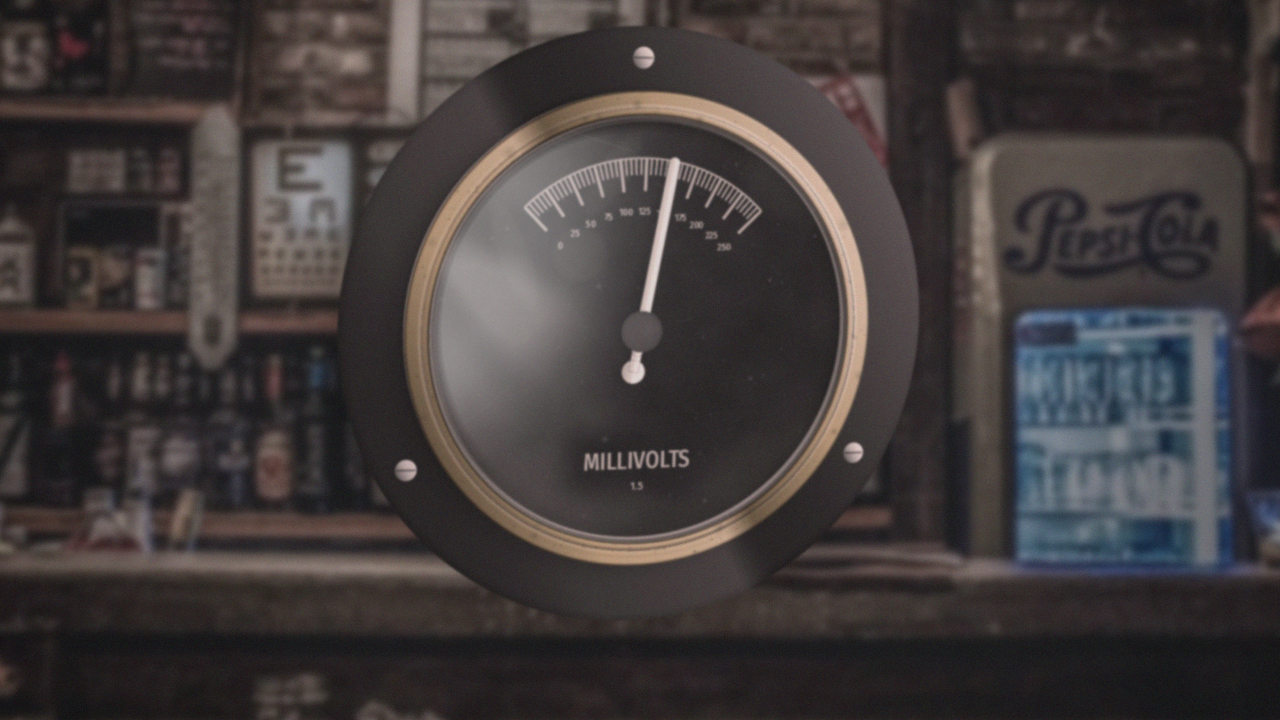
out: 150 mV
